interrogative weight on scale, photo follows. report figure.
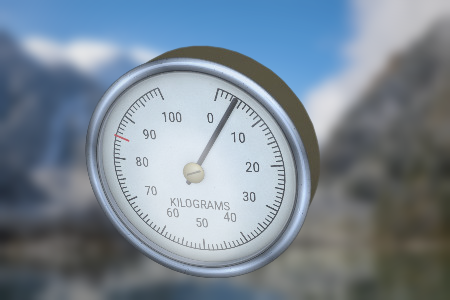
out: 4 kg
